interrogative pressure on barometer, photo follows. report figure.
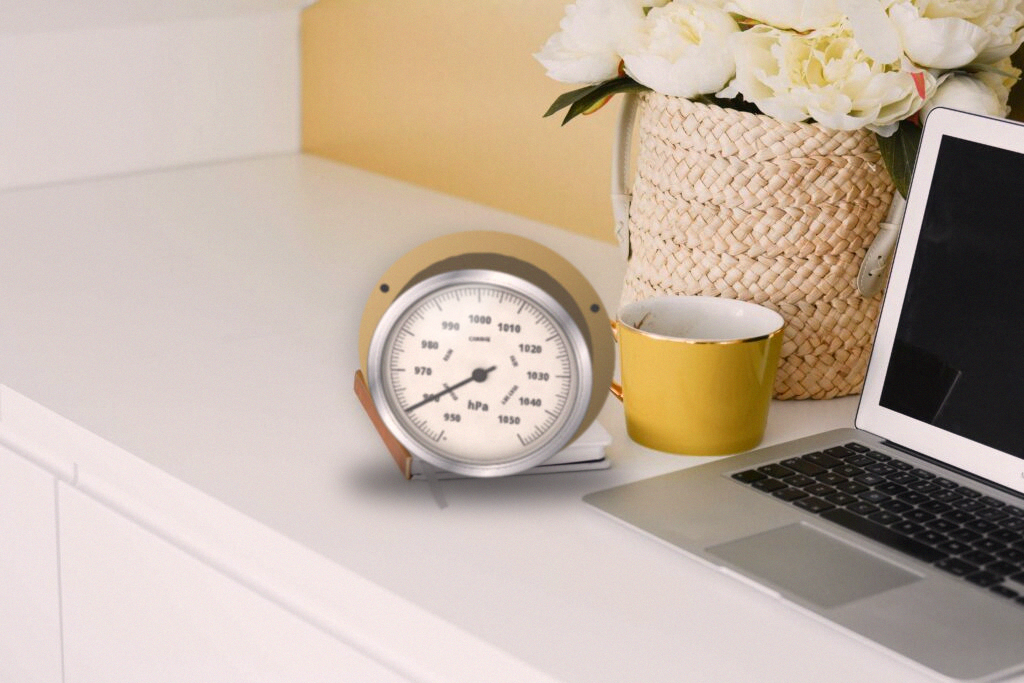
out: 960 hPa
